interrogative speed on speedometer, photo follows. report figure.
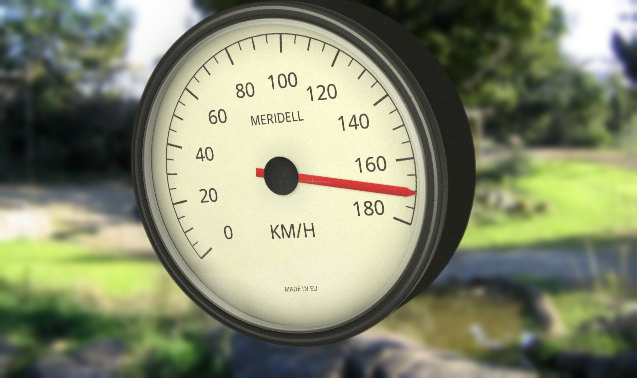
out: 170 km/h
